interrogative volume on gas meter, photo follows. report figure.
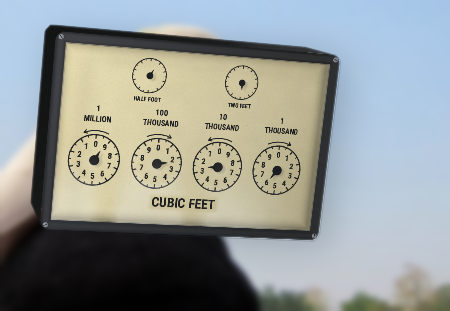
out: 922600 ft³
